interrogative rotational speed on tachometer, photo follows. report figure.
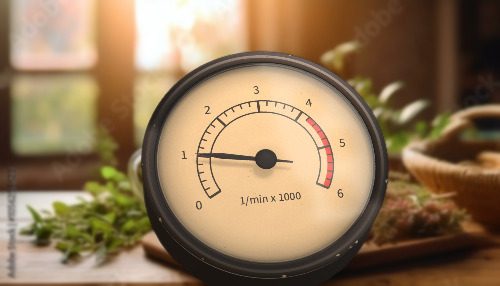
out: 1000 rpm
